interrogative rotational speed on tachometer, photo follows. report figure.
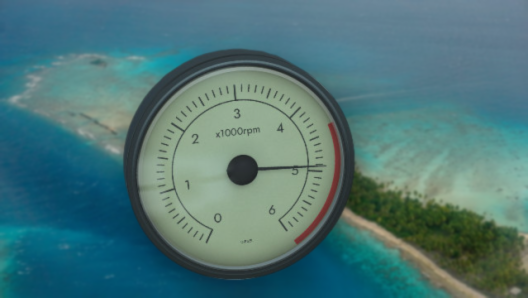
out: 4900 rpm
